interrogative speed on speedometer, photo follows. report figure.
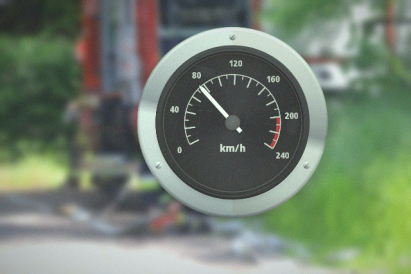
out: 75 km/h
